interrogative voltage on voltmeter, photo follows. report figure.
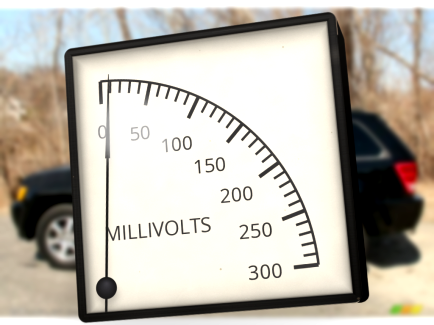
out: 10 mV
